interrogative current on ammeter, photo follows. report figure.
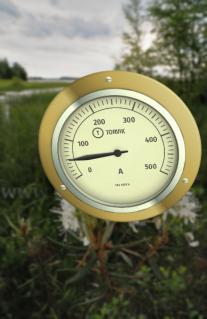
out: 50 A
